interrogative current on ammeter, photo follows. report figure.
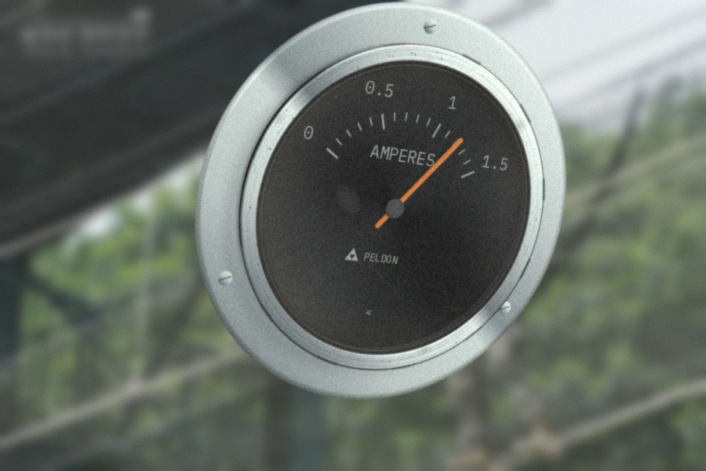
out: 1.2 A
